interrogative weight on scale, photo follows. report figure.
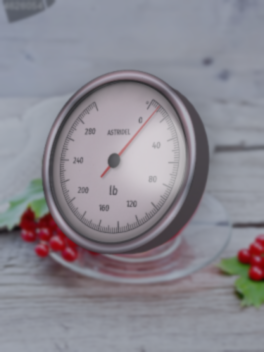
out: 10 lb
